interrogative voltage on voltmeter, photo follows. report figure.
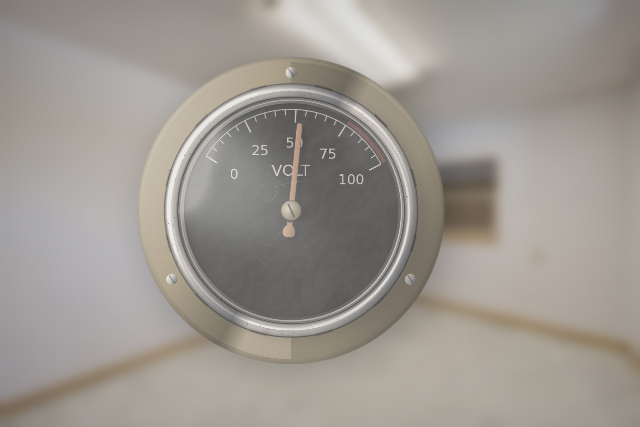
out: 52.5 V
